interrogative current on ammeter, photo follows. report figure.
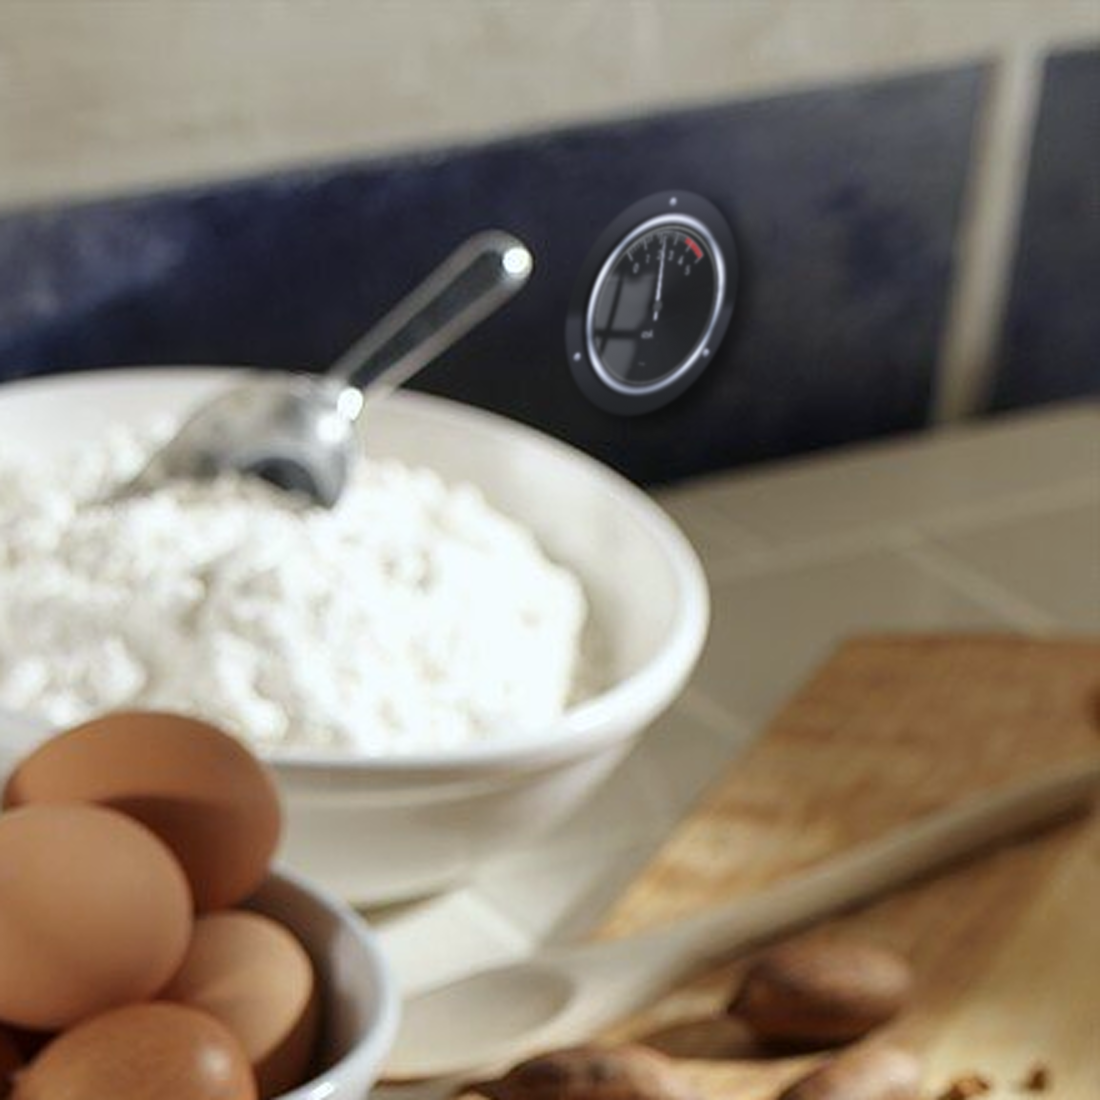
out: 2 mA
